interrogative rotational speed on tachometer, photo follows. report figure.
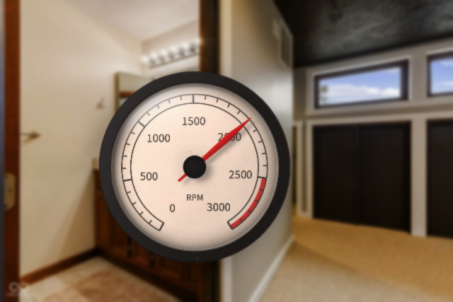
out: 2000 rpm
